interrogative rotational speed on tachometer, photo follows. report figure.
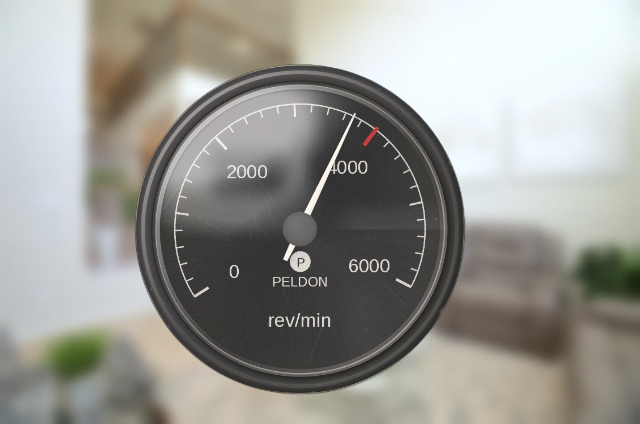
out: 3700 rpm
